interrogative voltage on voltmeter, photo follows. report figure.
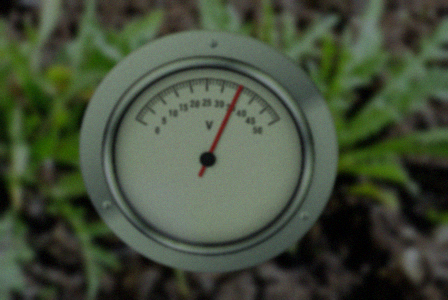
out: 35 V
